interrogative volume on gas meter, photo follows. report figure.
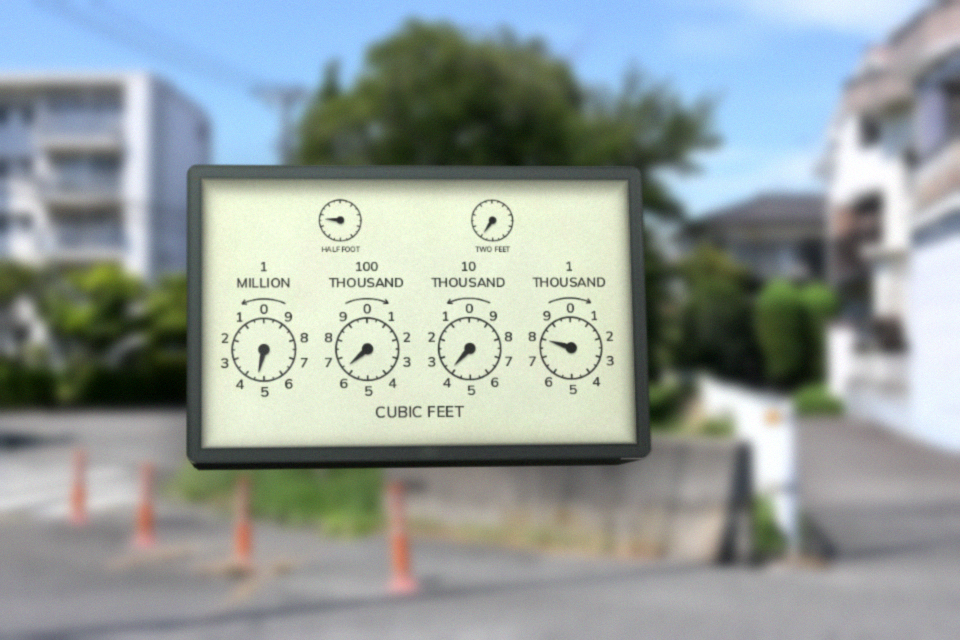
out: 463800 ft³
